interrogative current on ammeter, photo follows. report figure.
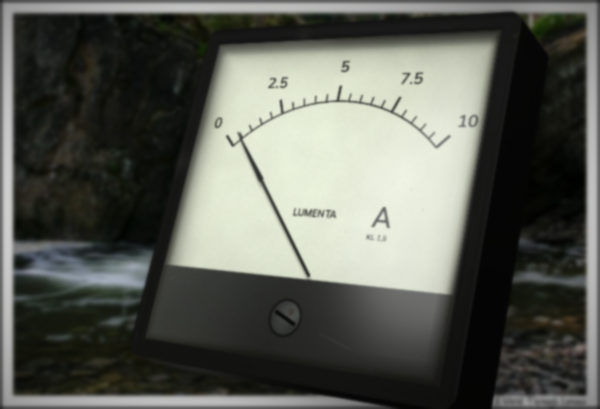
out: 0.5 A
